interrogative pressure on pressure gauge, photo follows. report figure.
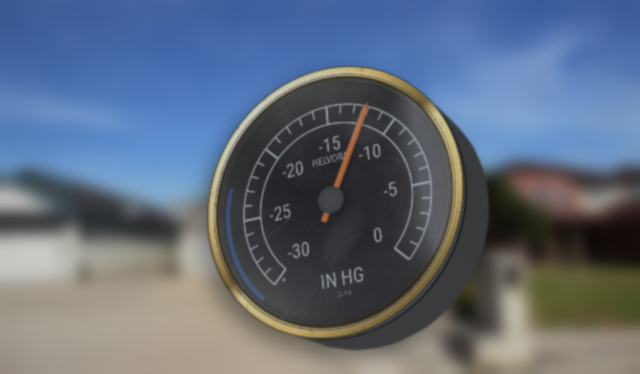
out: -12 inHg
